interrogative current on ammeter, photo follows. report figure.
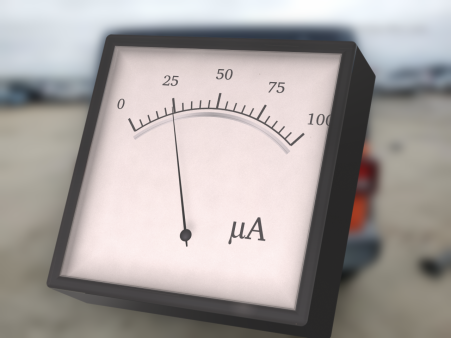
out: 25 µA
